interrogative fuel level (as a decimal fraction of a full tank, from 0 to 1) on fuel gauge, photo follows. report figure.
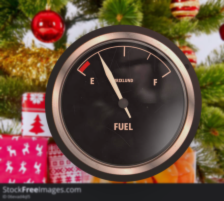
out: 0.25
